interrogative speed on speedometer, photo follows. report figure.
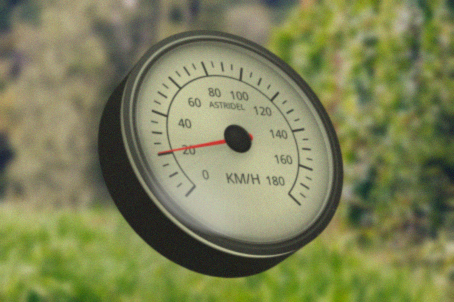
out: 20 km/h
